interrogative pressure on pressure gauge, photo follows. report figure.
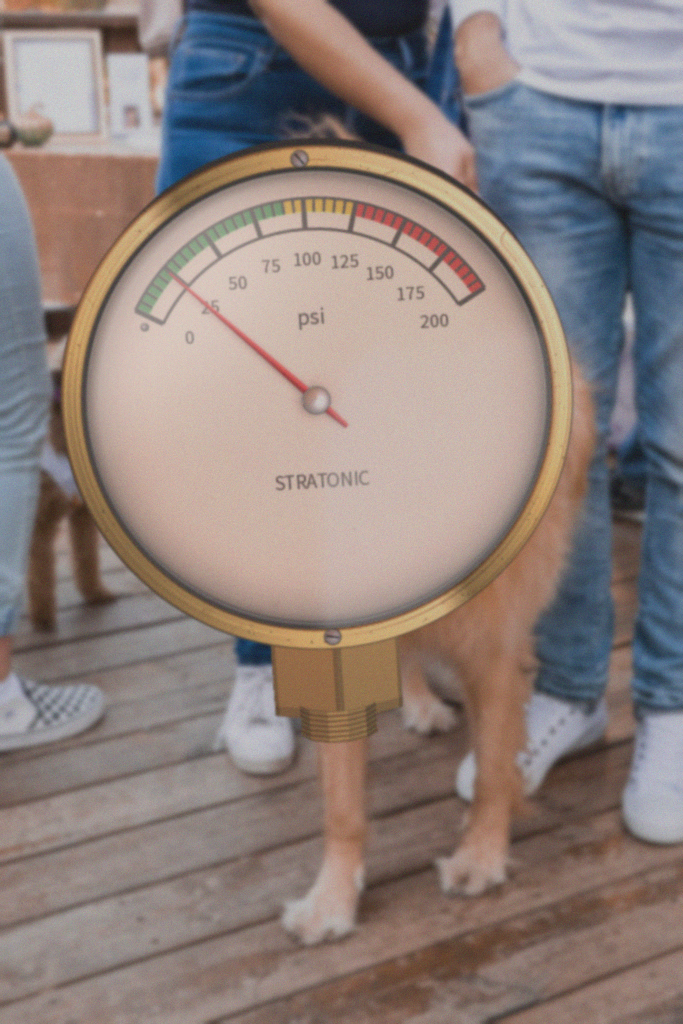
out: 25 psi
